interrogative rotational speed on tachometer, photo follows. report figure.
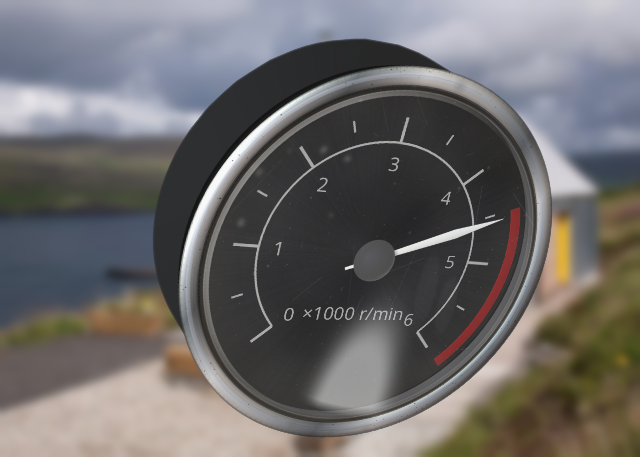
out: 4500 rpm
